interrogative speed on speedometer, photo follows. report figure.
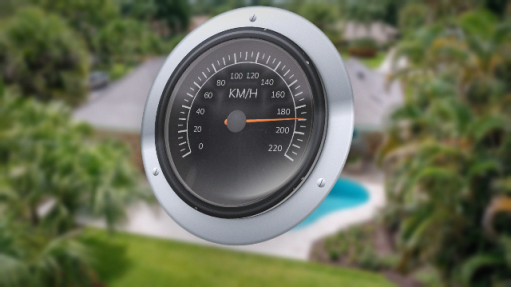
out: 190 km/h
